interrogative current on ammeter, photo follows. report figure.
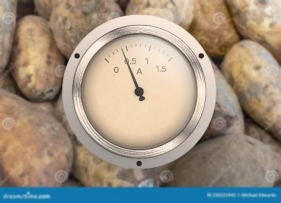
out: 0.4 A
